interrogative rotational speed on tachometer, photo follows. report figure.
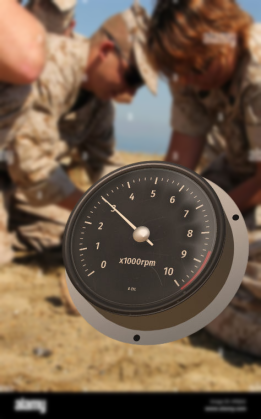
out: 3000 rpm
